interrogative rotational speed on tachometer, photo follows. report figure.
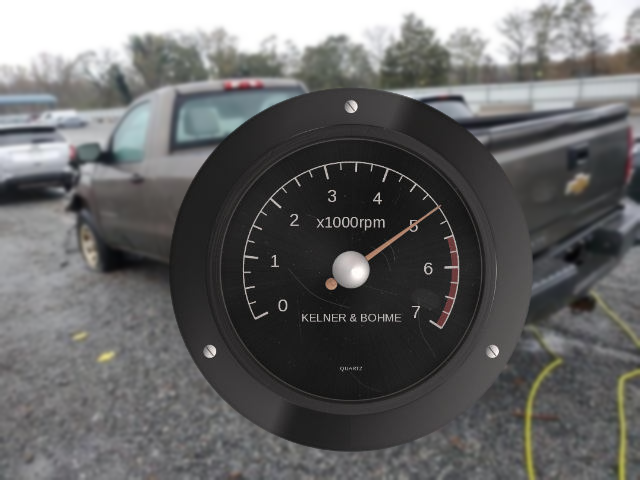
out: 5000 rpm
